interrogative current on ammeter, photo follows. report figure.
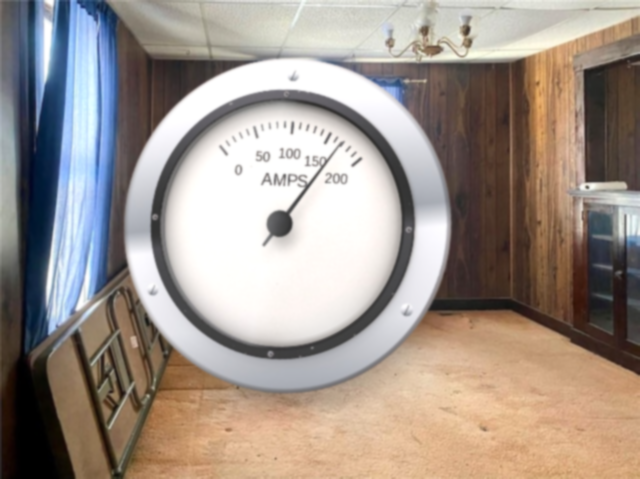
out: 170 A
